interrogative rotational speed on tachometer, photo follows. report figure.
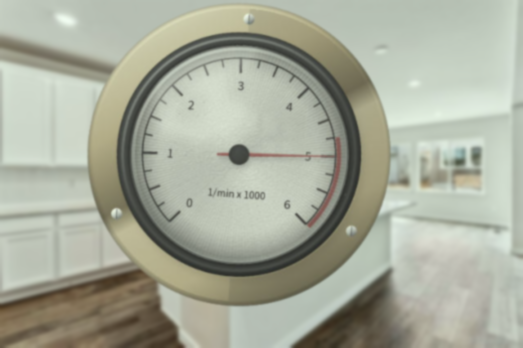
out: 5000 rpm
